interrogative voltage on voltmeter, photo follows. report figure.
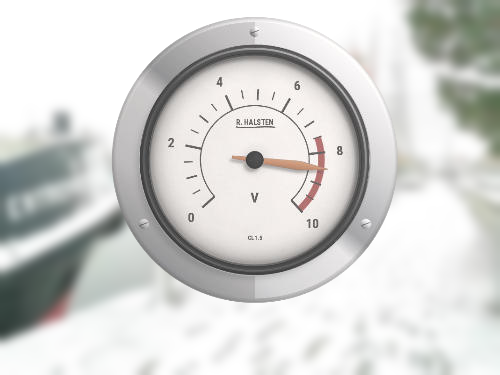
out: 8.5 V
